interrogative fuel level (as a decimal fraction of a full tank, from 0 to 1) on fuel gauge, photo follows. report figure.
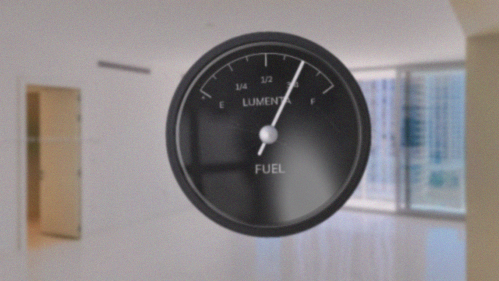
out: 0.75
